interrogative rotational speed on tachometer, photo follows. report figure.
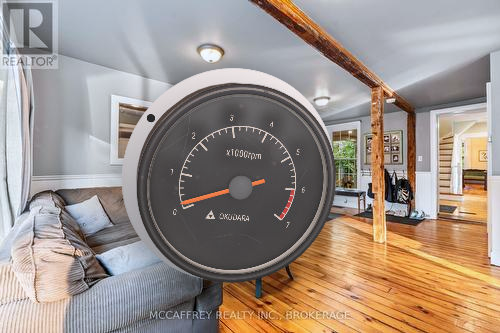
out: 200 rpm
